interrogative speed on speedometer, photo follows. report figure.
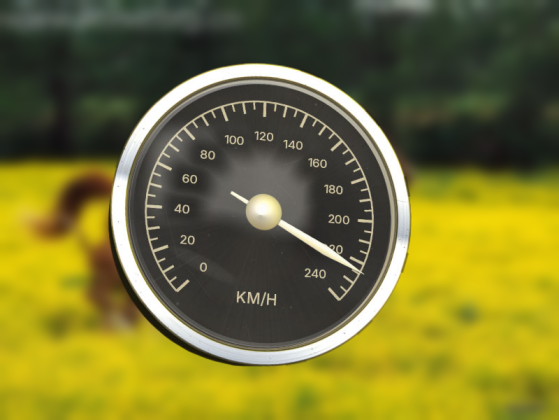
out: 225 km/h
